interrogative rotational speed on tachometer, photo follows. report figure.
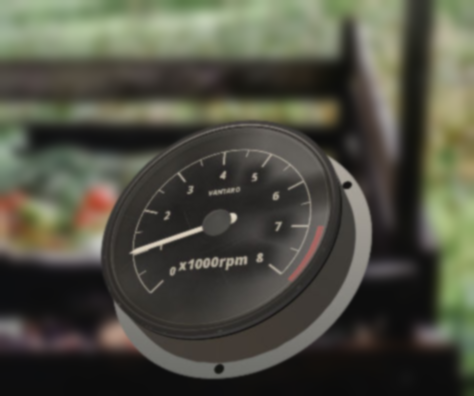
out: 1000 rpm
